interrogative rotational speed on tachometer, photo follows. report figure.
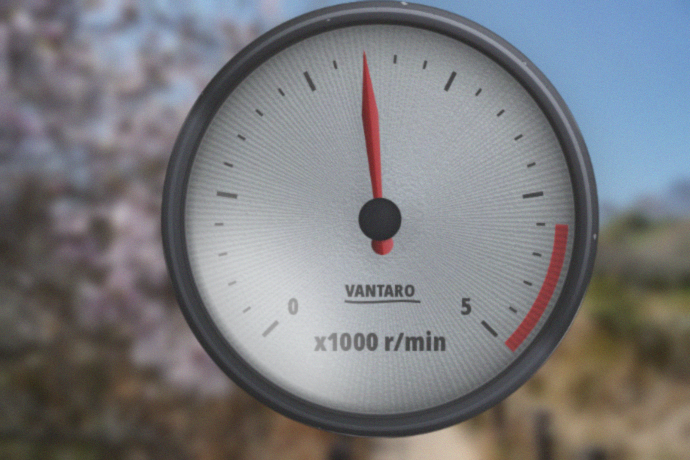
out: 2400 rpm
